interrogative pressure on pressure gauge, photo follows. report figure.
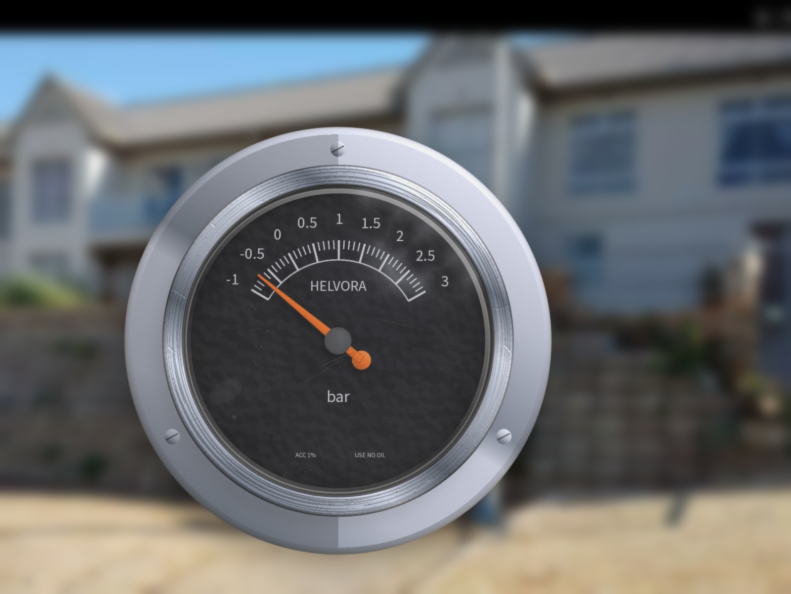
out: -0.7 bar
